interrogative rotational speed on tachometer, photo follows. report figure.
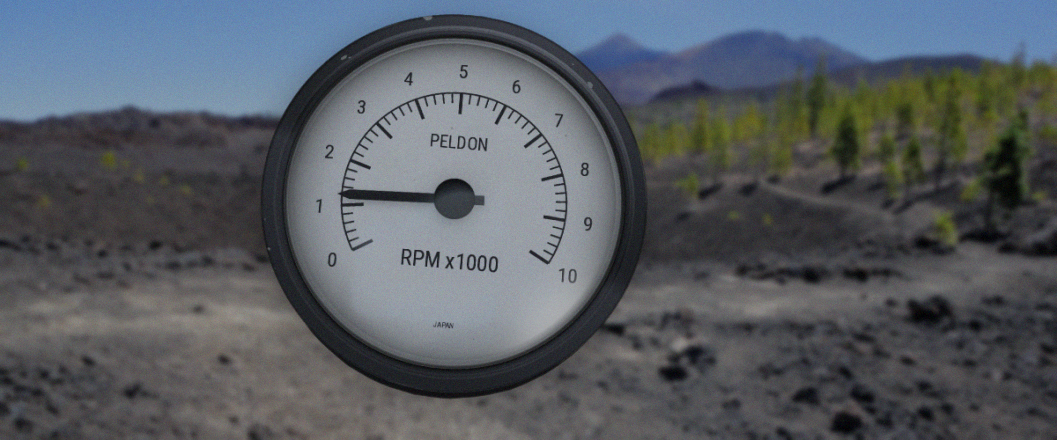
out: 1200 rpm
